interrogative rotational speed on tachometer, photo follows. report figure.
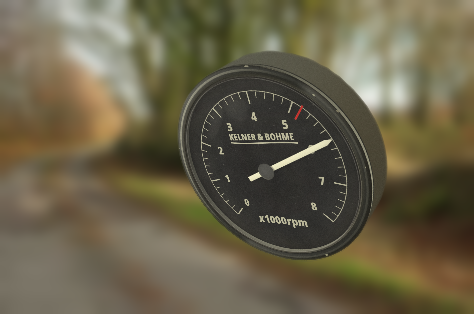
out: 6000 rpm
